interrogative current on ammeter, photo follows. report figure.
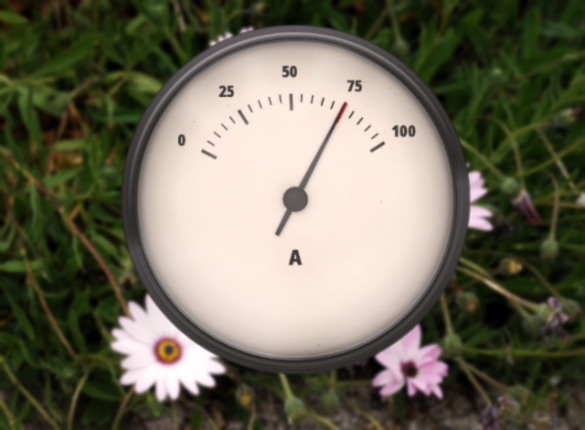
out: 75 A
